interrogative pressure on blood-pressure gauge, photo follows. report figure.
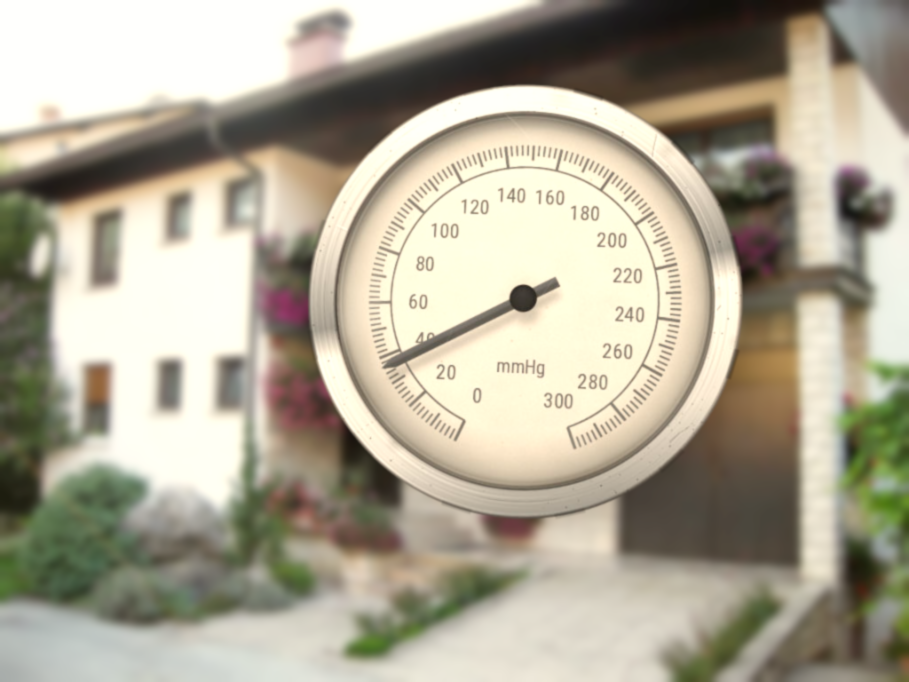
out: 36 mmHg
